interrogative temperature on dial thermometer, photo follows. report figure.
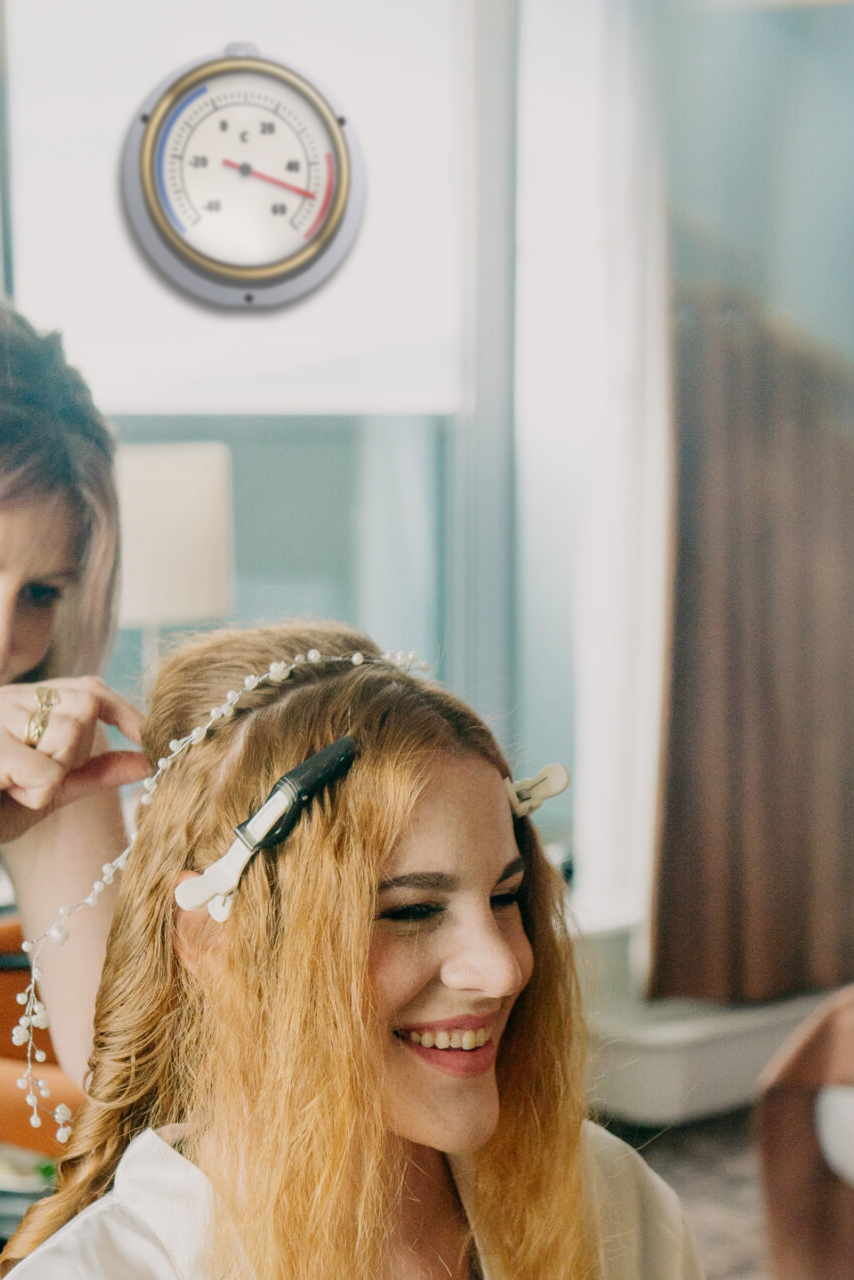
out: 50 °C
